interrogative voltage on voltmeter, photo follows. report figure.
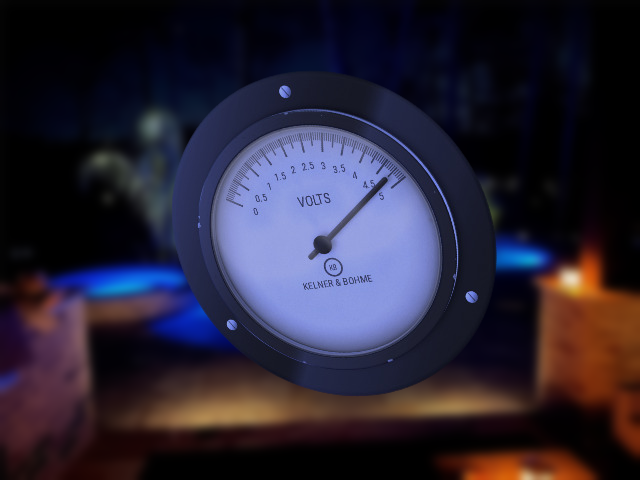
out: 4.75 V
